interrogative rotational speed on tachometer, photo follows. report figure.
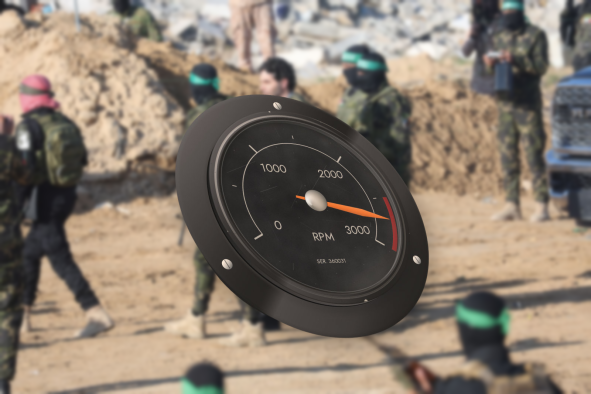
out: 2750 rpm
